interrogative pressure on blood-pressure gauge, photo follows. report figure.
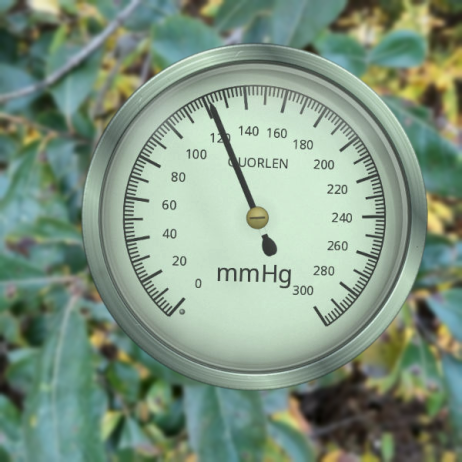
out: 122 mmHg
